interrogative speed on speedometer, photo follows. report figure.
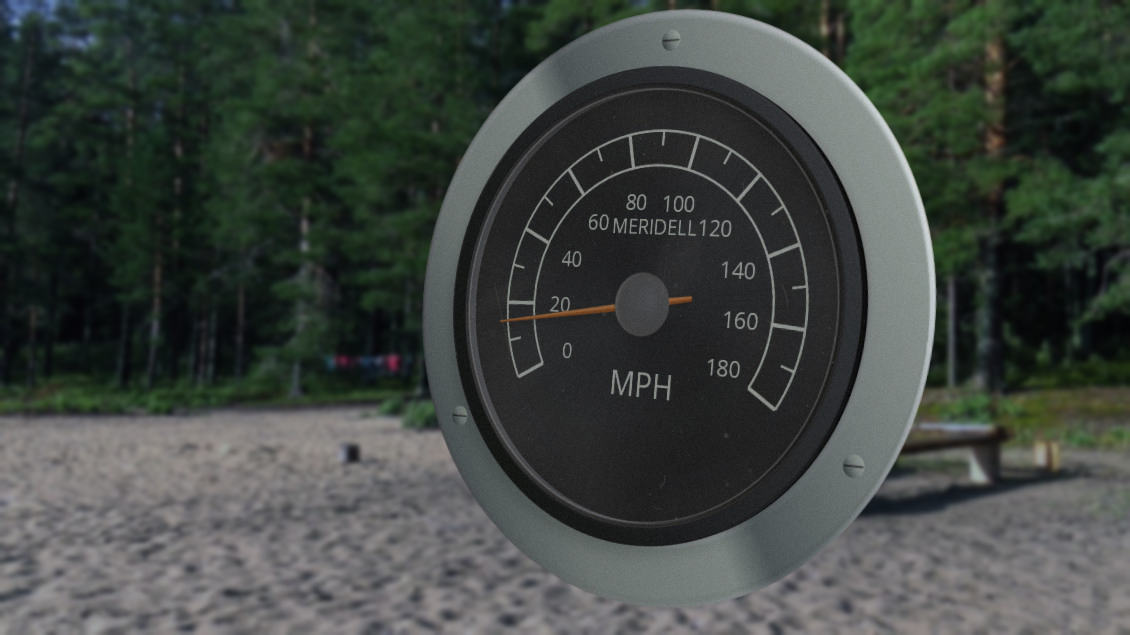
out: 15 mph
